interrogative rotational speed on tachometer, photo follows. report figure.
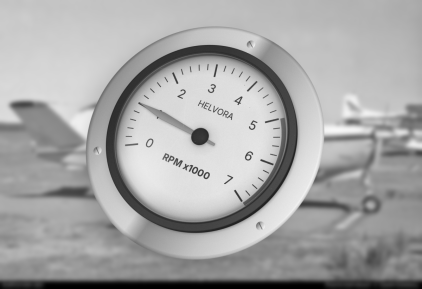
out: 1000 rpm
